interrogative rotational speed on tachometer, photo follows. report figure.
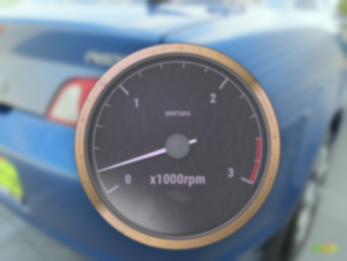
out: 200 rpm
